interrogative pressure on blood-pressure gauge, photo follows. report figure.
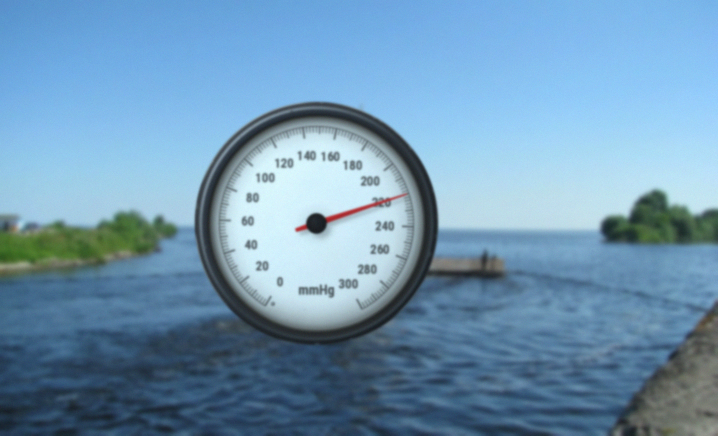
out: 220 mmHg
